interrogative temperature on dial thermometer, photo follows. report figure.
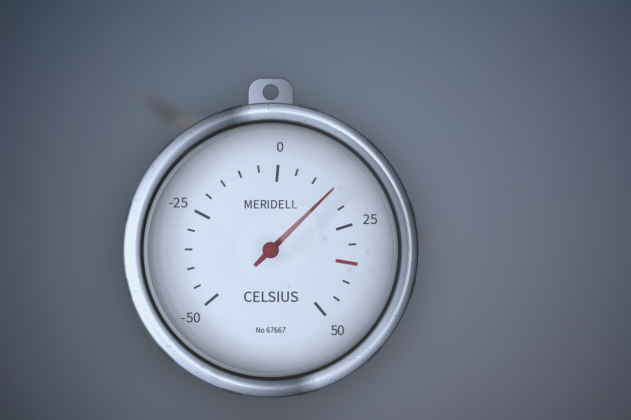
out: 15 °C
